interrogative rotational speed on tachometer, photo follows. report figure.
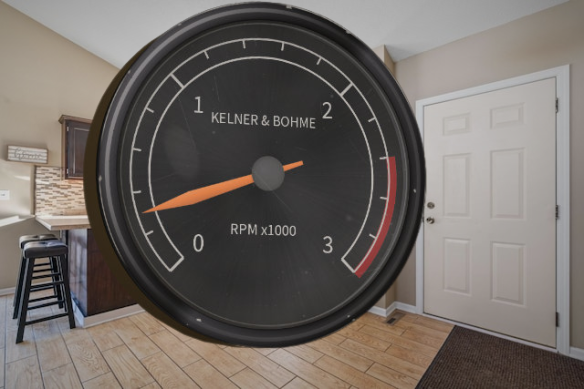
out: 300 rpm
